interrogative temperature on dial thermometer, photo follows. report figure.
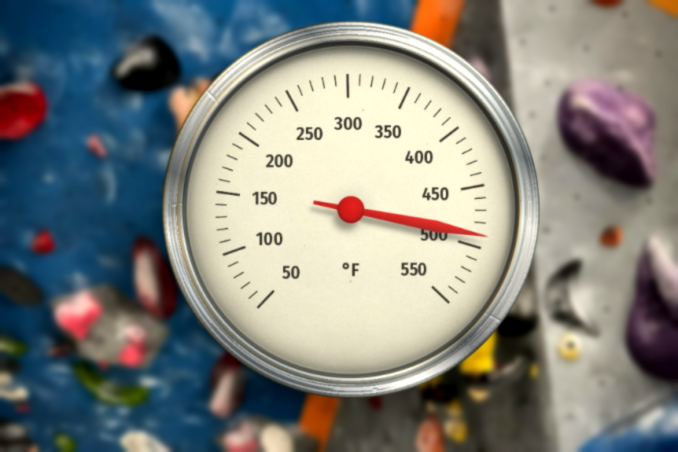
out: 490 °F
